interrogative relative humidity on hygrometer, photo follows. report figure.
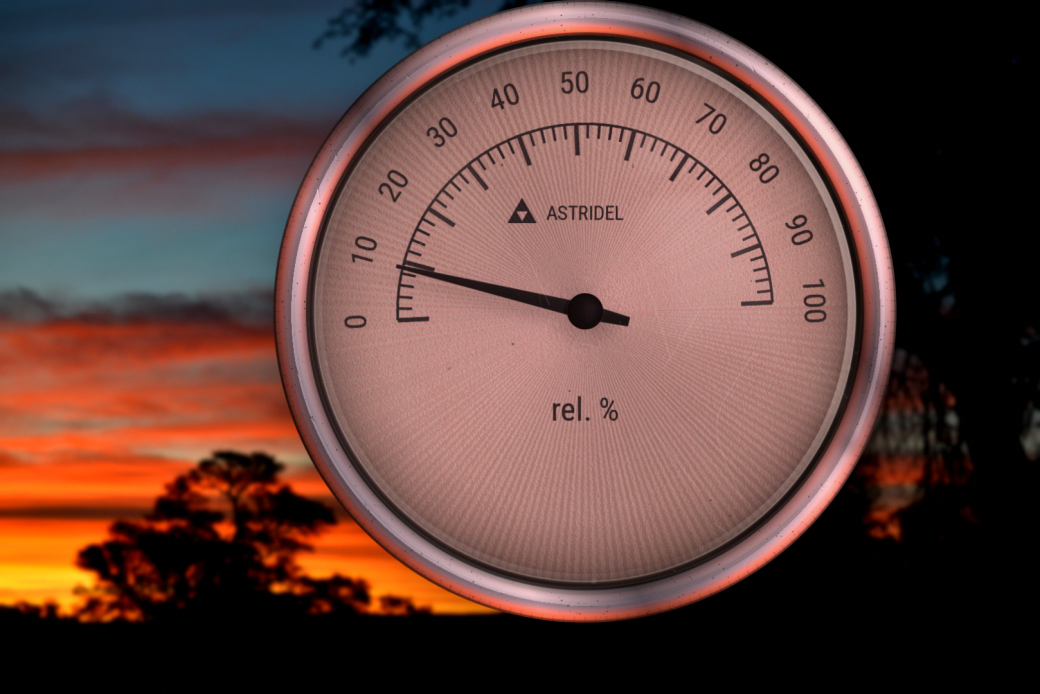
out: 9 %
